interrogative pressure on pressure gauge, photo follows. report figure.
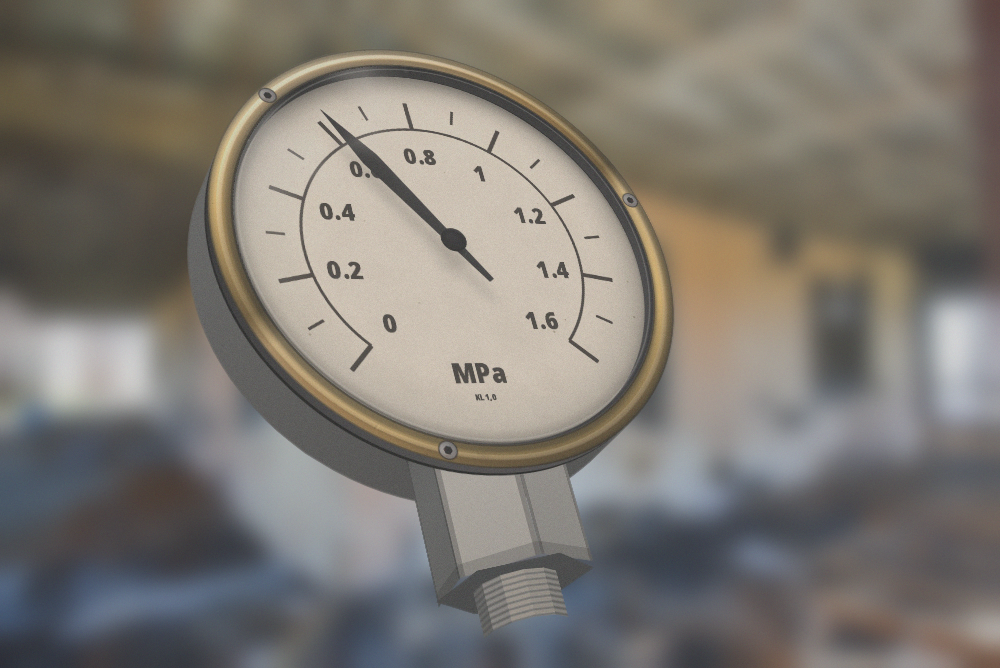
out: 0.6 MPa
